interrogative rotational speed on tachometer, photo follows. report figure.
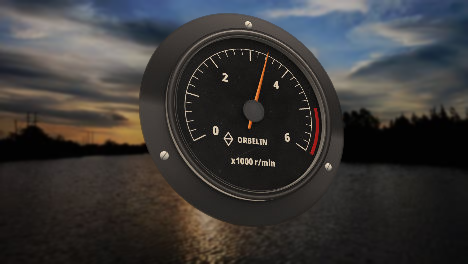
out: 3400 rpm
